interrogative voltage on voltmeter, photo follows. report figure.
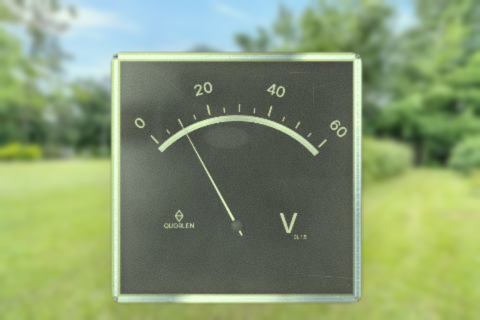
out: 10 V
